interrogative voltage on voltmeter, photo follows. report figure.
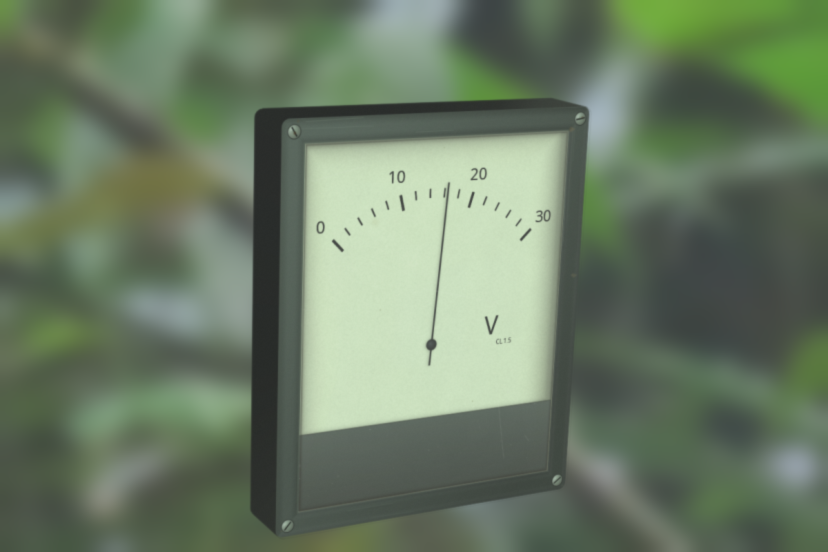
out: 16 V
